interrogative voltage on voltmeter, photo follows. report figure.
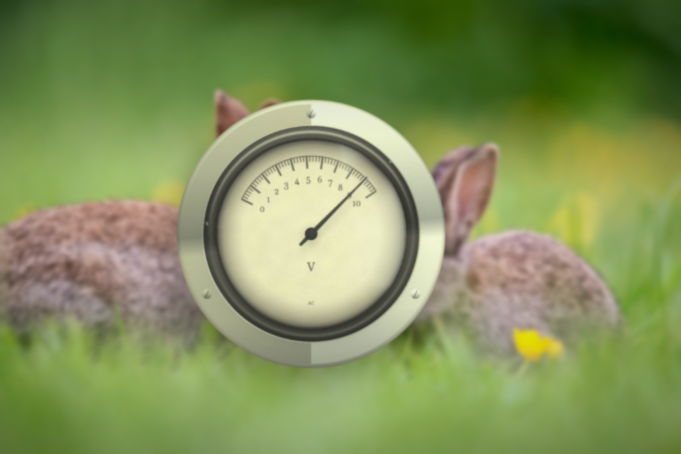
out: 9 V
